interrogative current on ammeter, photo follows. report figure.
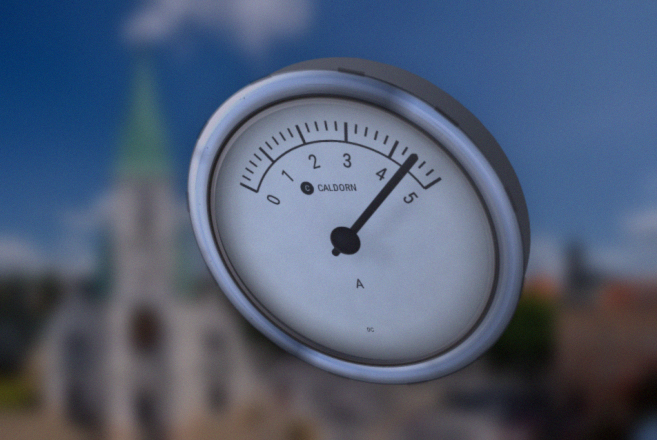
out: 4.4 A
